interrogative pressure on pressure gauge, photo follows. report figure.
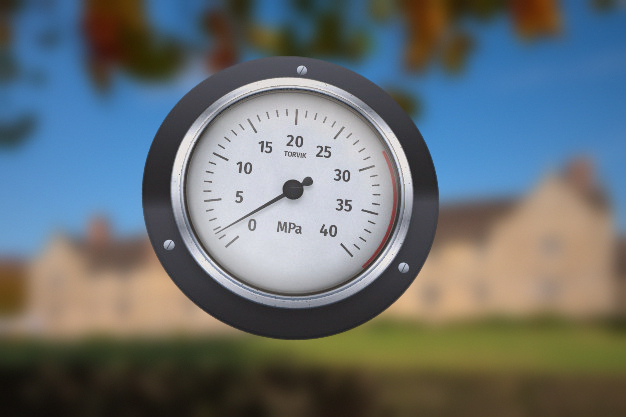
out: 1.5 MPa
